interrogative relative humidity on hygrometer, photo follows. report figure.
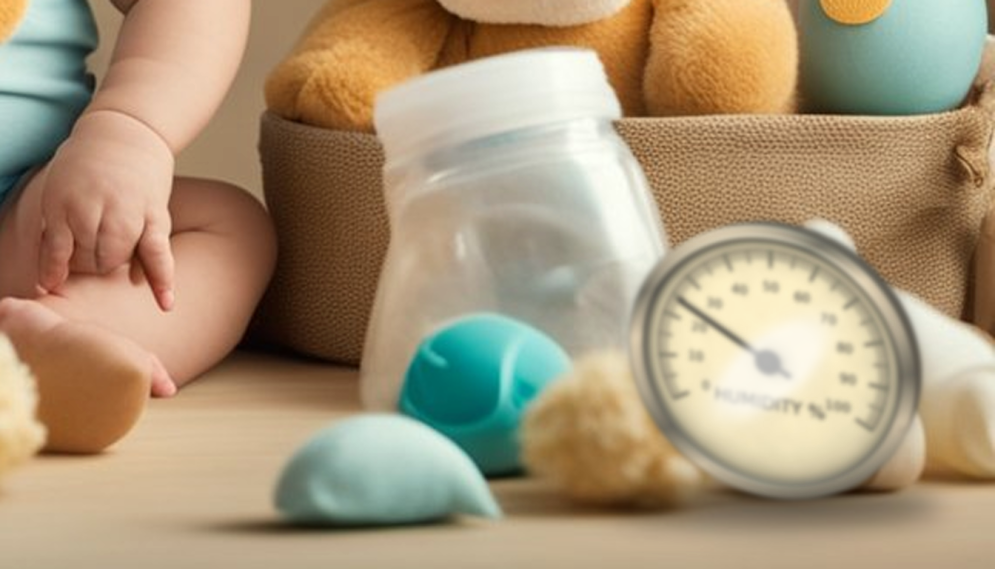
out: 25 %
